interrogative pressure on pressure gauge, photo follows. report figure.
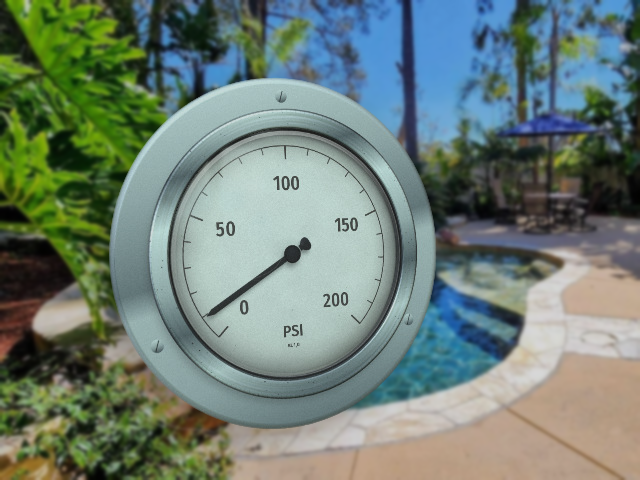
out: 10 psi
